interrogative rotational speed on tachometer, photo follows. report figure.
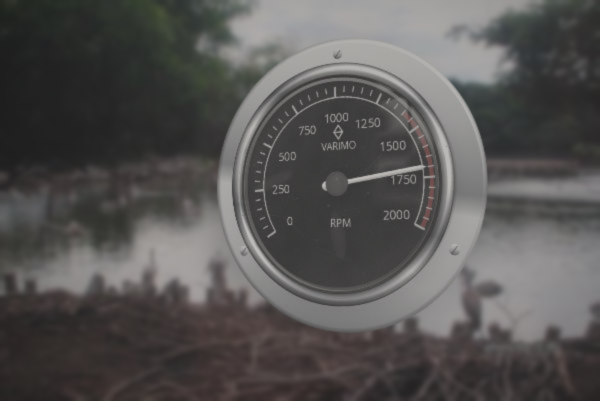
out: 1700 rpm
